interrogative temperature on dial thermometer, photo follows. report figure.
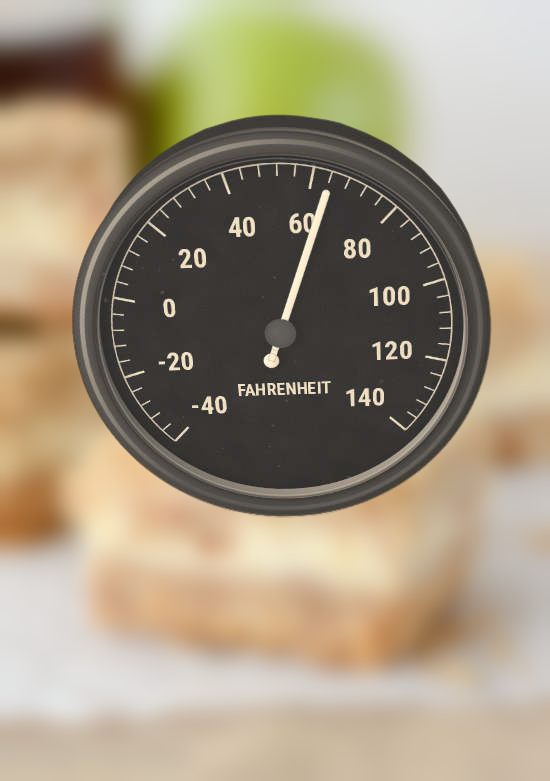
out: 64 °F
